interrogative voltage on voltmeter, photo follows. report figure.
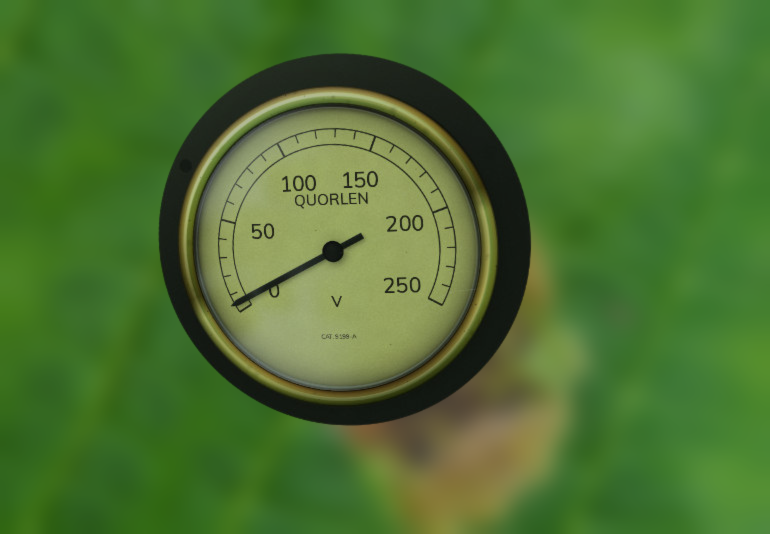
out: 5 V
